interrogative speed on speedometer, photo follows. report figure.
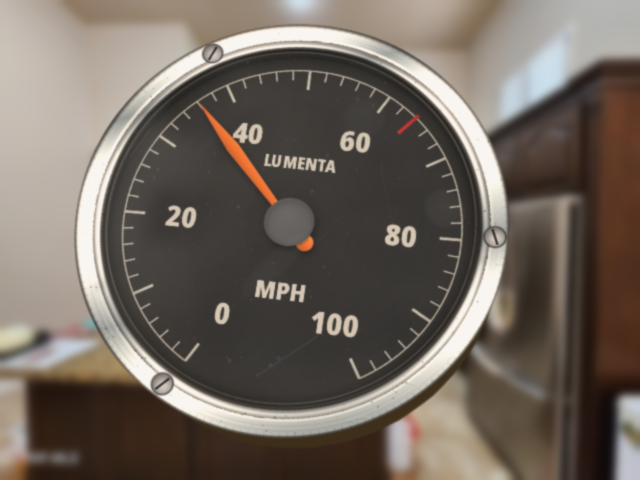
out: 36 mph
